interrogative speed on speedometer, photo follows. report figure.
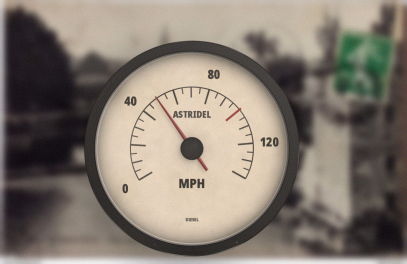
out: 50 mph
